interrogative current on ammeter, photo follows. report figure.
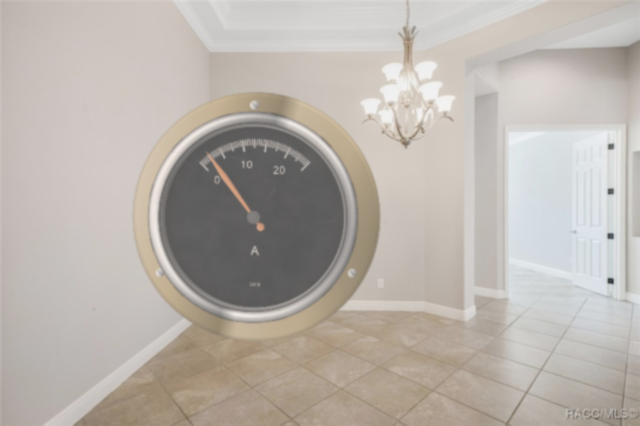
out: 2.5 A
